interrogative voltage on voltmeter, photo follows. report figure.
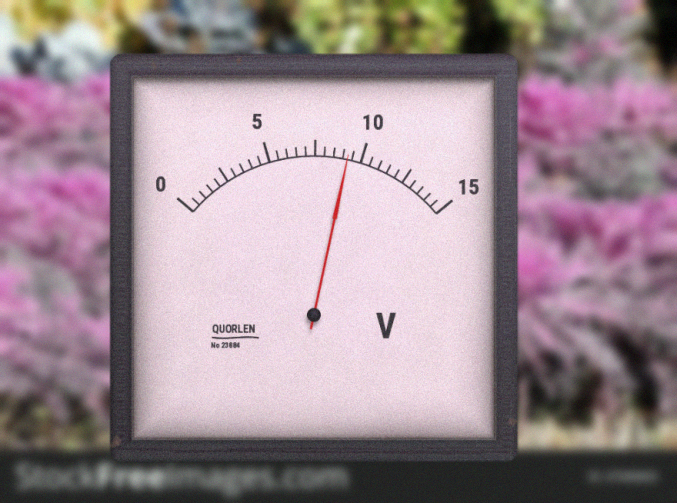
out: 9.25 V
